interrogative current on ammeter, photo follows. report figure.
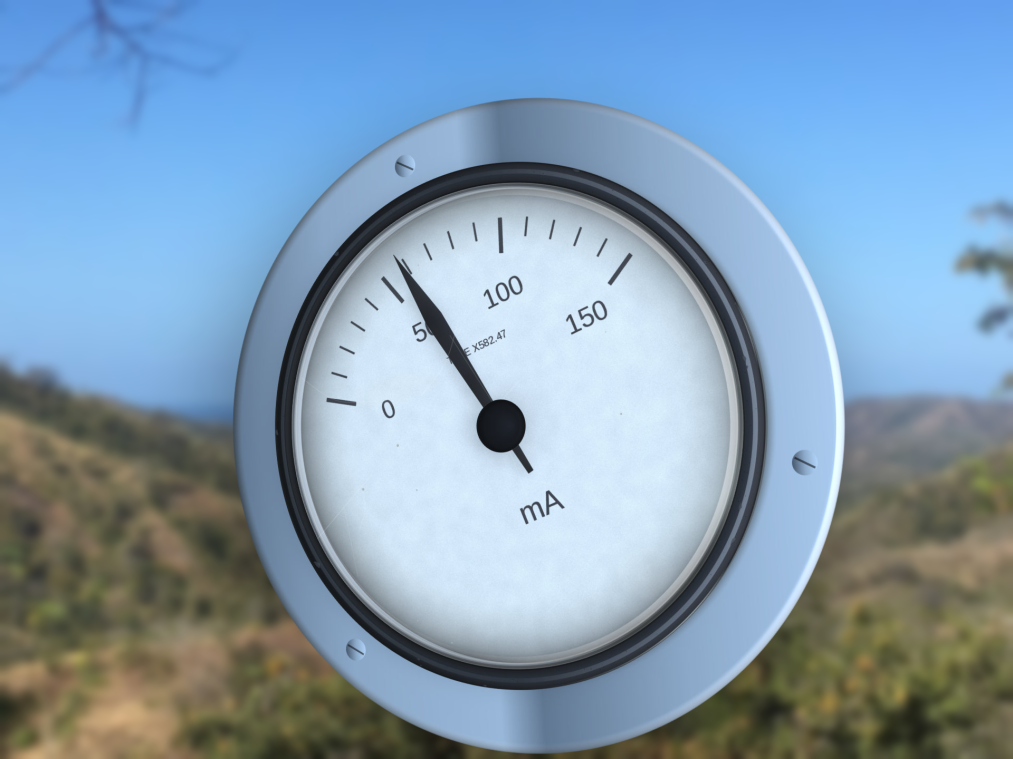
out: 60 mA
